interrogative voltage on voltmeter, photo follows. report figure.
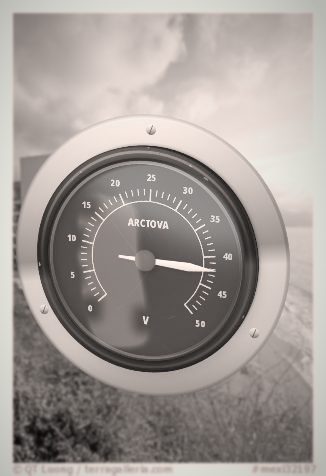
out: 42 V
